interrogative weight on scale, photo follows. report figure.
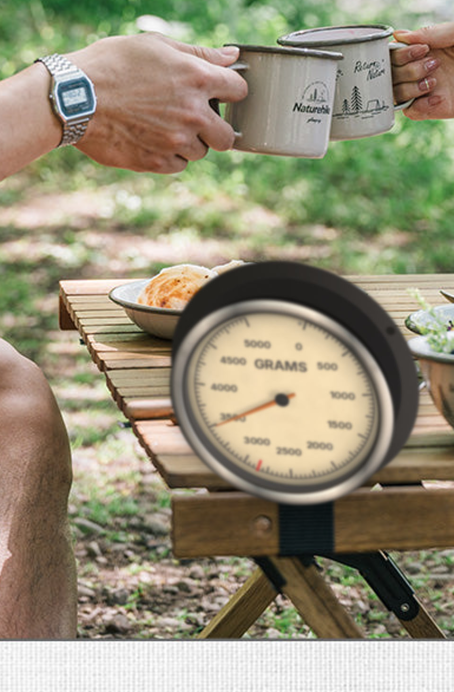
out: 3500 g
